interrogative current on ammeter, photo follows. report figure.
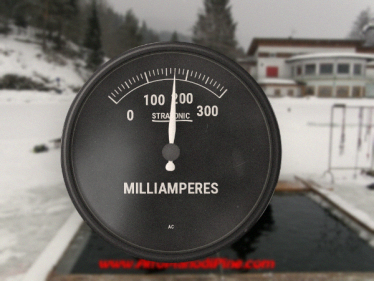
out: 170 mA
